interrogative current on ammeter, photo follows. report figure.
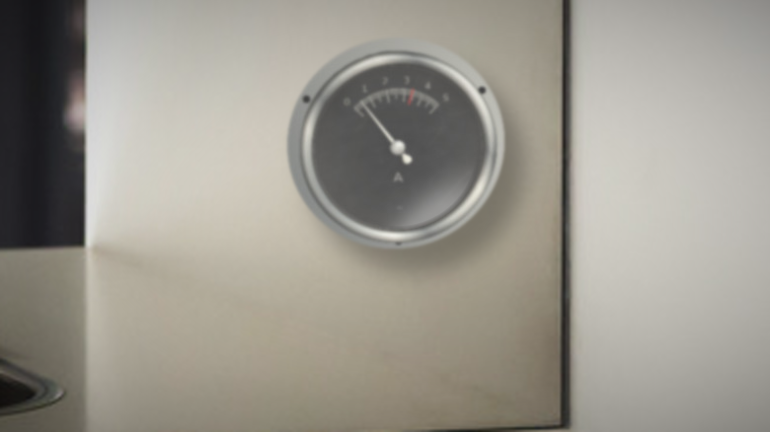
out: 0.5 A
